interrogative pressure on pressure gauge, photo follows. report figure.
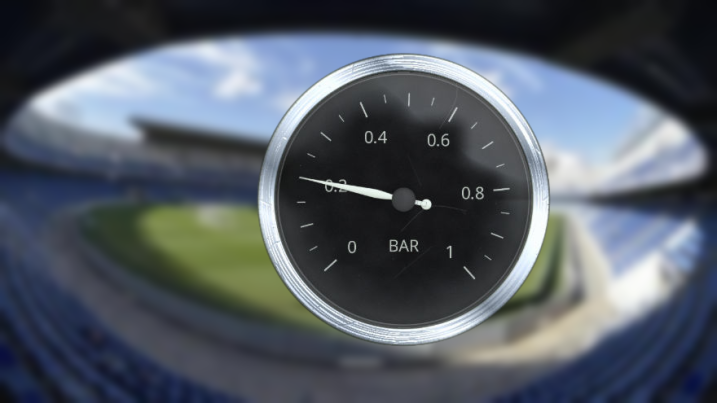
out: 0.2 bar
